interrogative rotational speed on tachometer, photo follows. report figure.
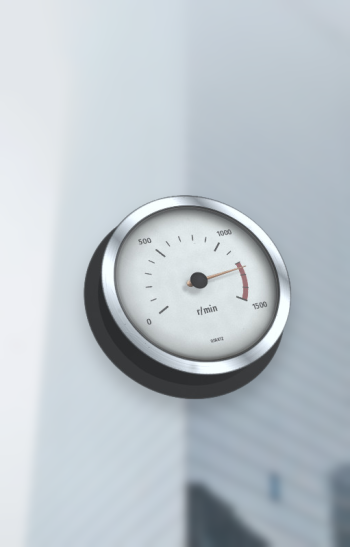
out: 1250 rpm
